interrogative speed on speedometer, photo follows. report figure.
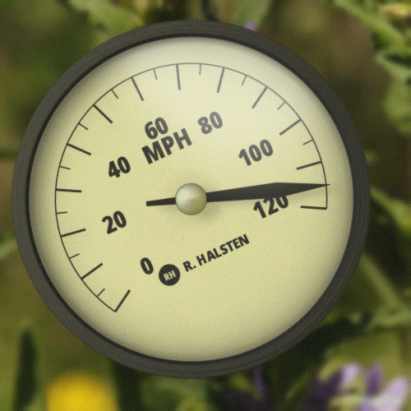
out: 115 mph
